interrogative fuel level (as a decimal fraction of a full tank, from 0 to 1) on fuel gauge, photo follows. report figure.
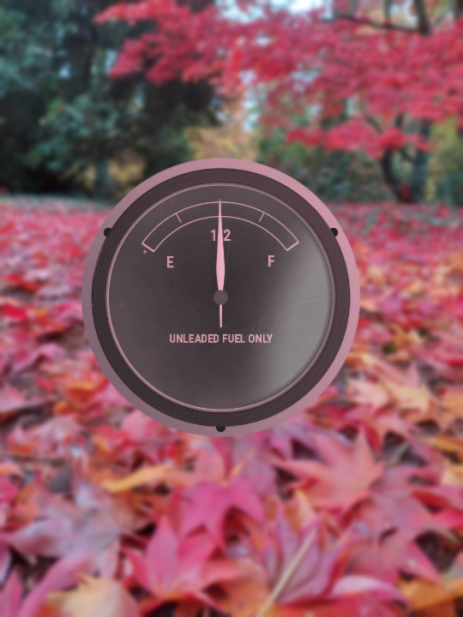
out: 0.5
